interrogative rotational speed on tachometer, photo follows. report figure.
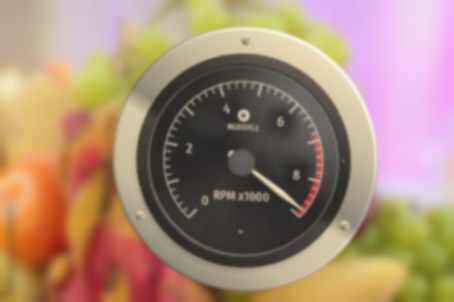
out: 8800 rpm
